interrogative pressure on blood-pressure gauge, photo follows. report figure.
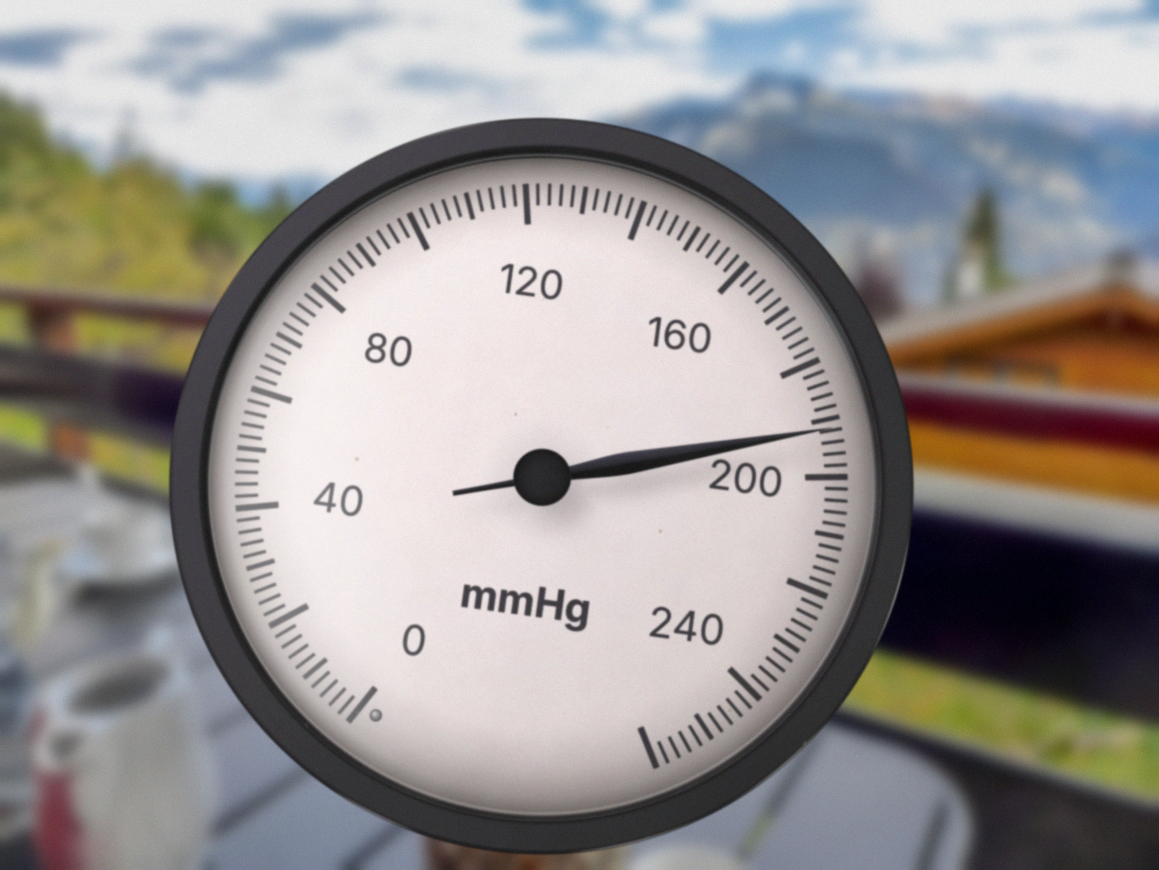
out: 192 mmHg
